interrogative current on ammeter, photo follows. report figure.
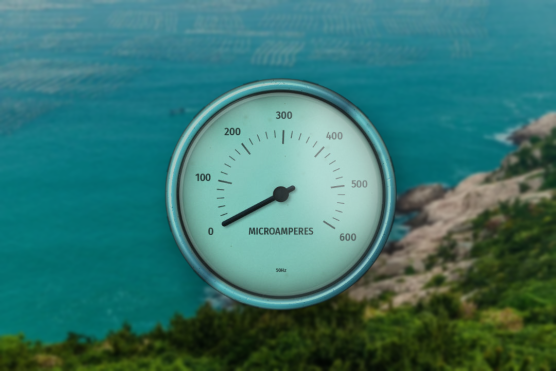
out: 0 µA
